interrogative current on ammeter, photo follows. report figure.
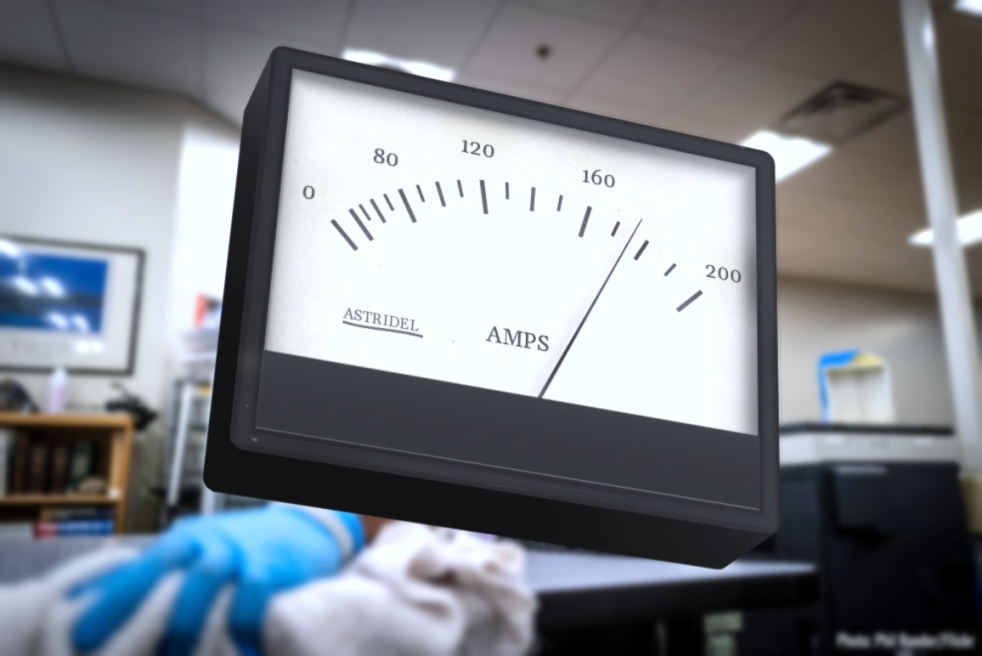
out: 175 A
